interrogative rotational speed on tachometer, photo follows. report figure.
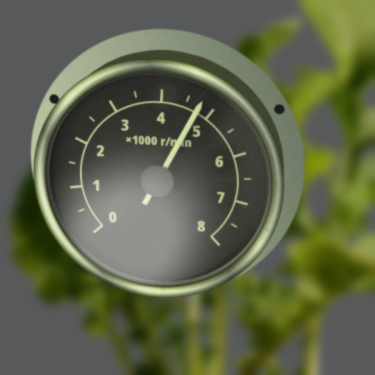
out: 4750 rpm
